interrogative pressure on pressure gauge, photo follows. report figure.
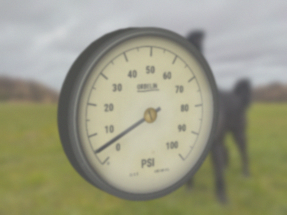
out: 5 psi
